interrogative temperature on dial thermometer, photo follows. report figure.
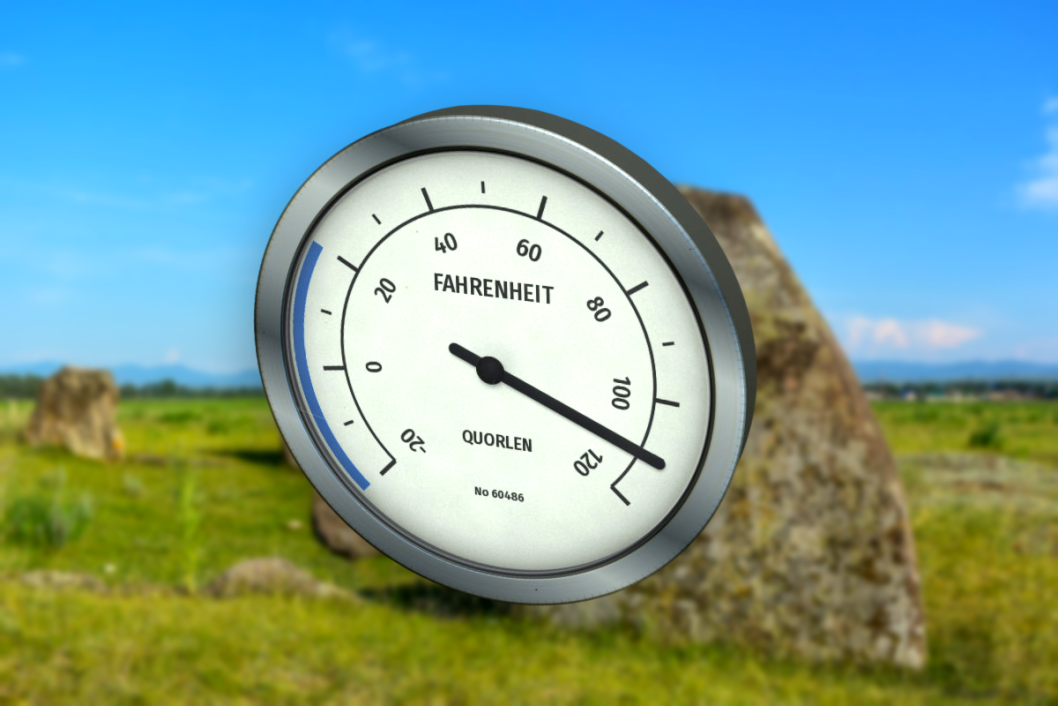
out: 110 °F
